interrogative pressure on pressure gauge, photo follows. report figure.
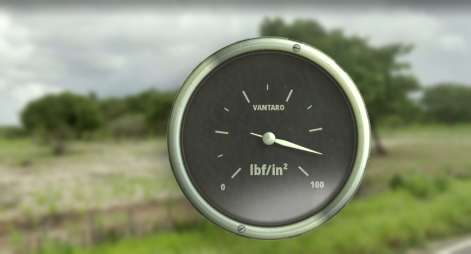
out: 90 psi
